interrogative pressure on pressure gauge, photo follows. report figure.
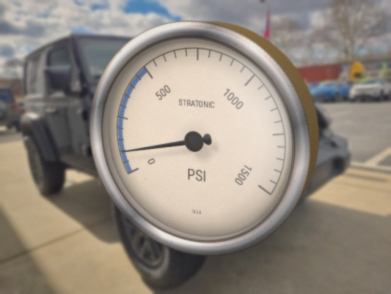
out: 100 psi
